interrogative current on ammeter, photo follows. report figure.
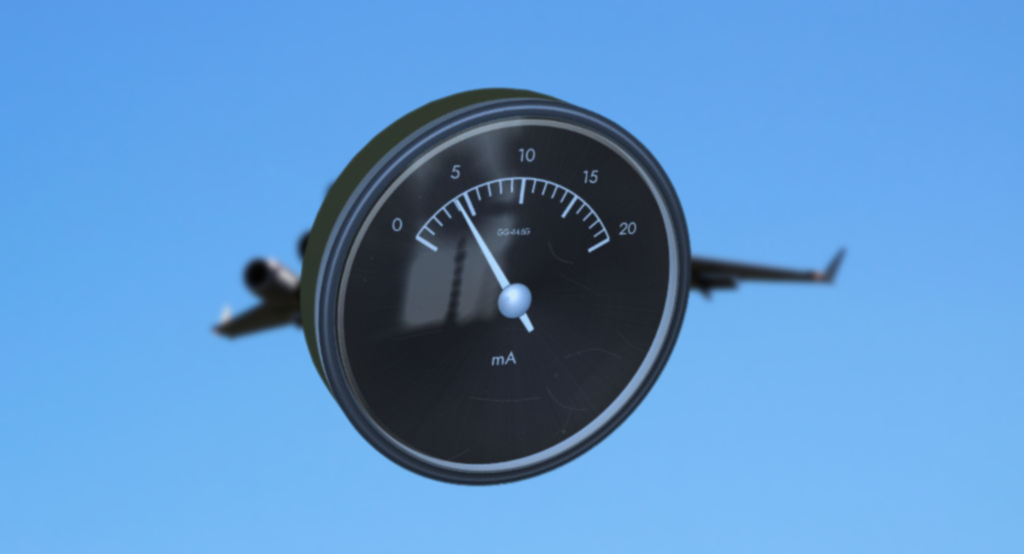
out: 4 mA
